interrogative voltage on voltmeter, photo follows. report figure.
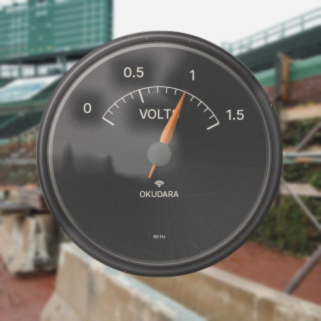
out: 1 V
